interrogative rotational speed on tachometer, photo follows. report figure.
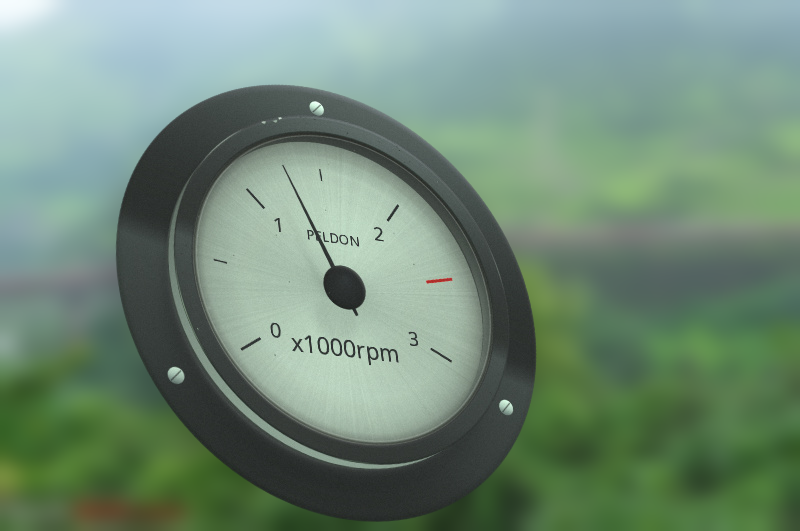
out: 1250 rpm
